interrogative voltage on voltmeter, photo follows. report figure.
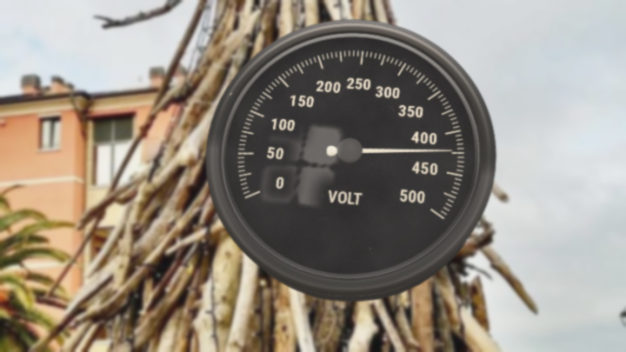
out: 425 V
